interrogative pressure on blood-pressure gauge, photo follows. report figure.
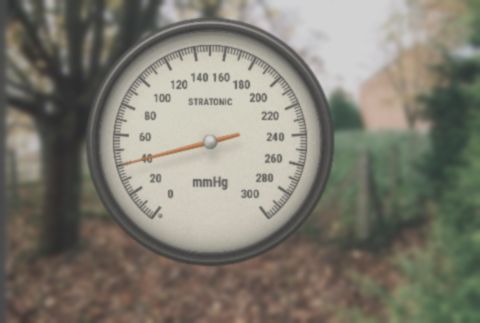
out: 40 mmHg
